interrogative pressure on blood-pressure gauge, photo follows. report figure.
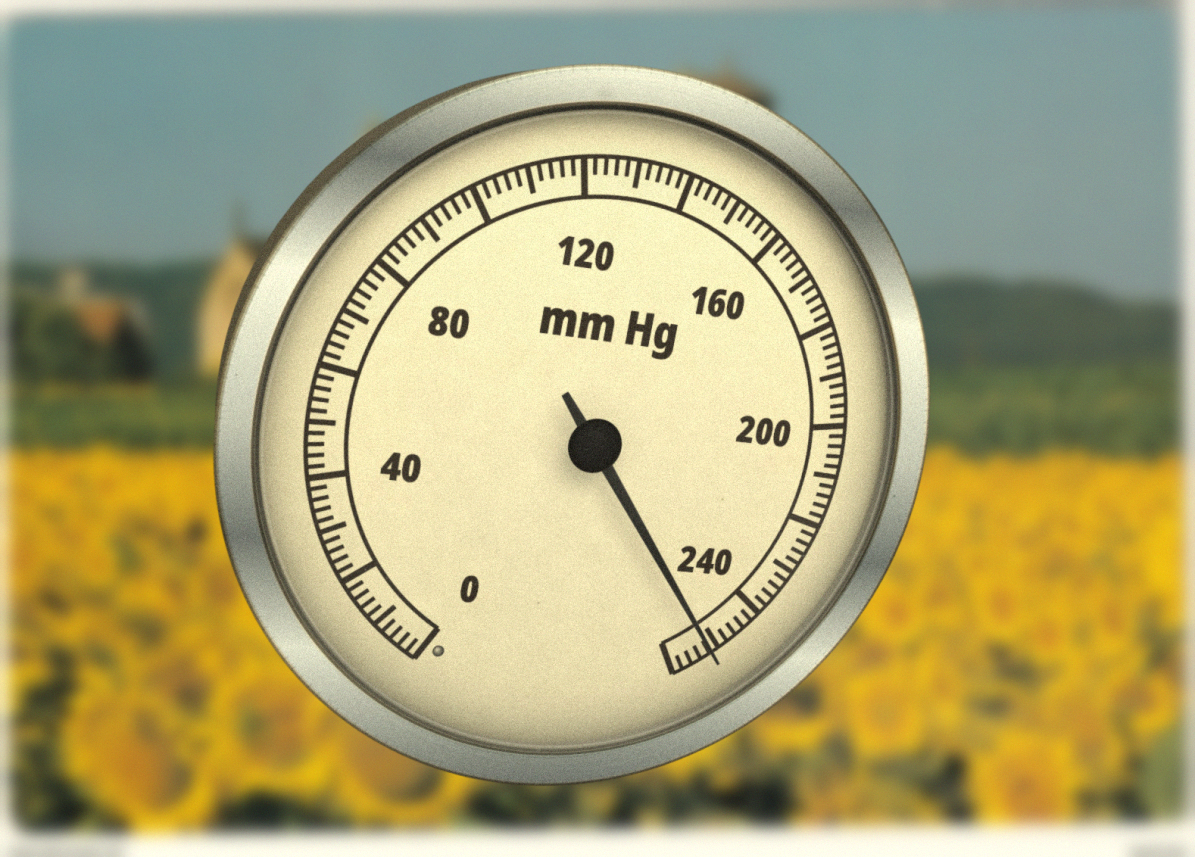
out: 252 mmHg
